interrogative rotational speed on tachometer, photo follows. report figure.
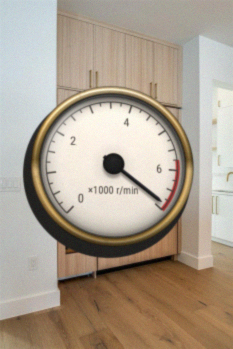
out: 6875 rpm
